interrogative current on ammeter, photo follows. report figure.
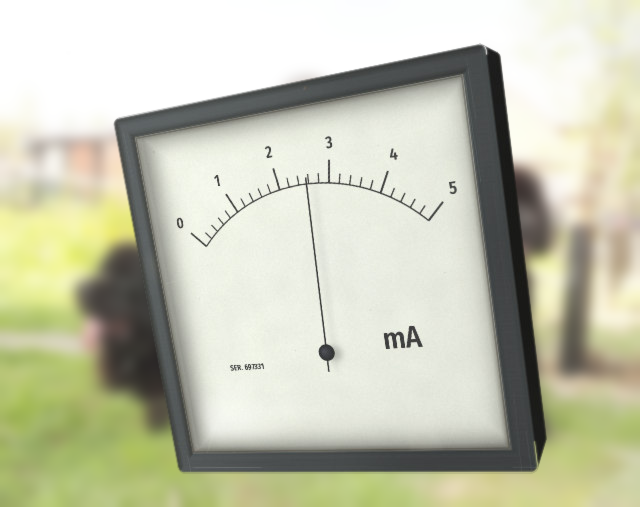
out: 2.6 mA
